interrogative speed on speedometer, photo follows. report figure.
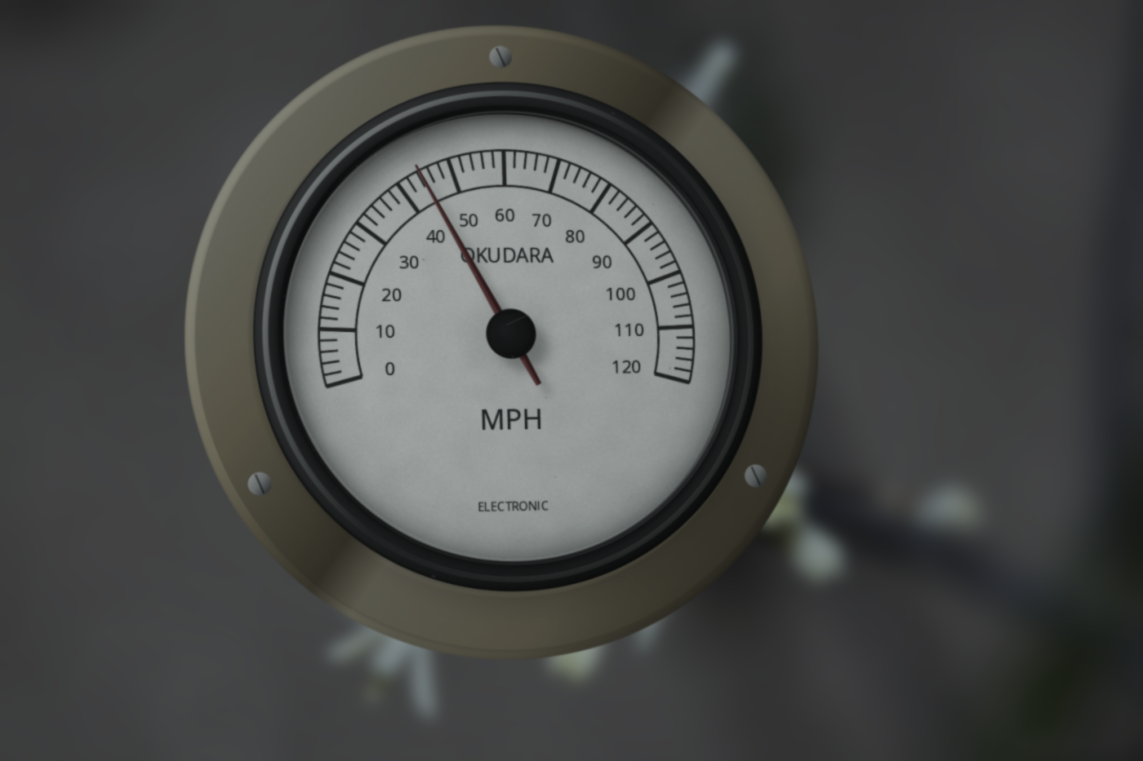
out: 44 mph
